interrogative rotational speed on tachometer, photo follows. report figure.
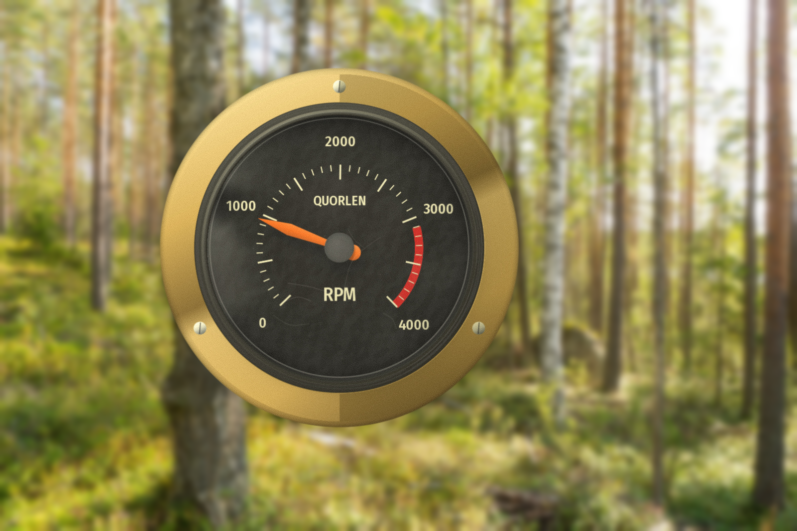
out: 950 rpm
